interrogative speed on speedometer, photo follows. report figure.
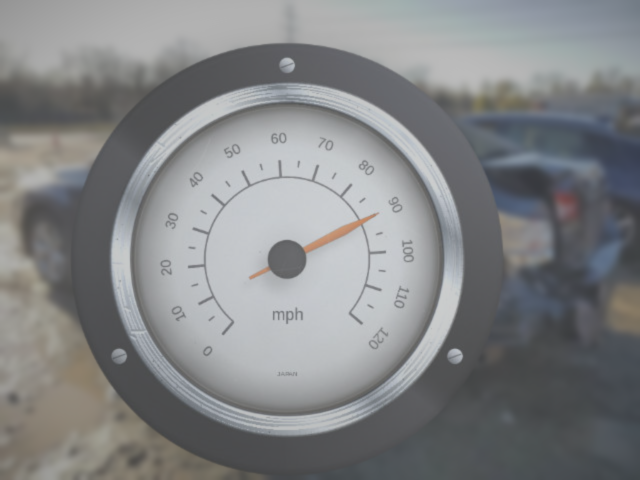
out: 90 mph
